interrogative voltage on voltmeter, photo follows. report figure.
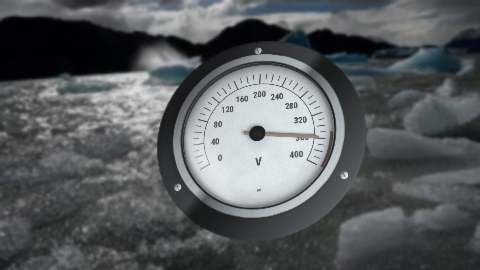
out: 360 V
